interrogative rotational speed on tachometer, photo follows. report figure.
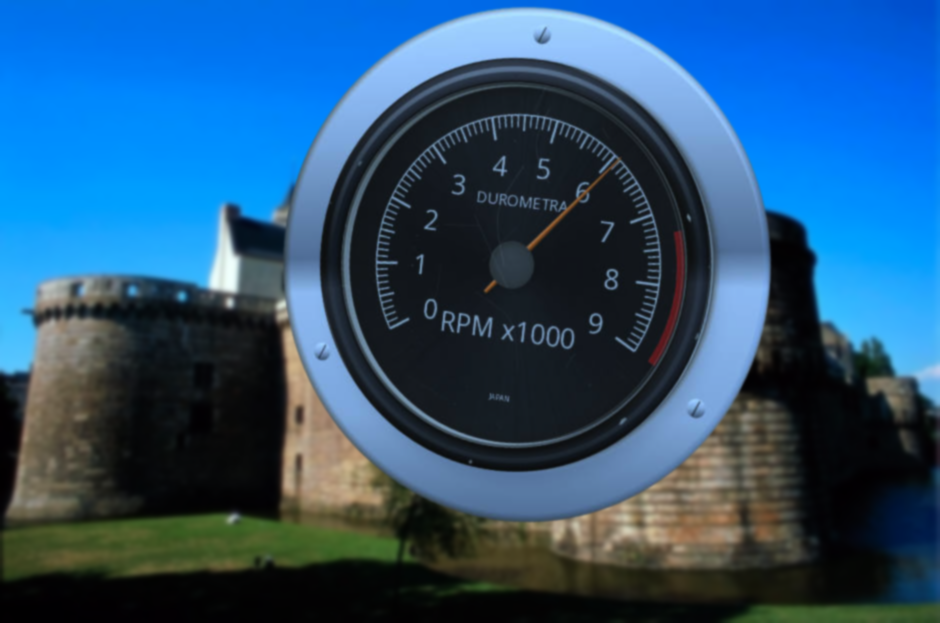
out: 6100 rpm
